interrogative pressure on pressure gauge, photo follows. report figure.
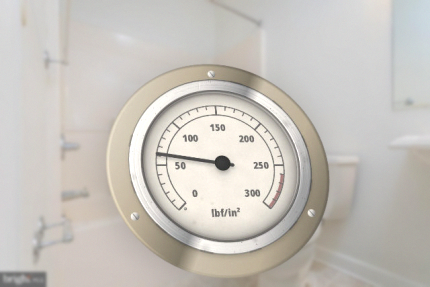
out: 60 psi
